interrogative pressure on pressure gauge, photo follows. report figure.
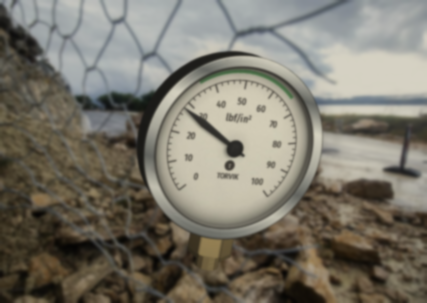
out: 28 psi
